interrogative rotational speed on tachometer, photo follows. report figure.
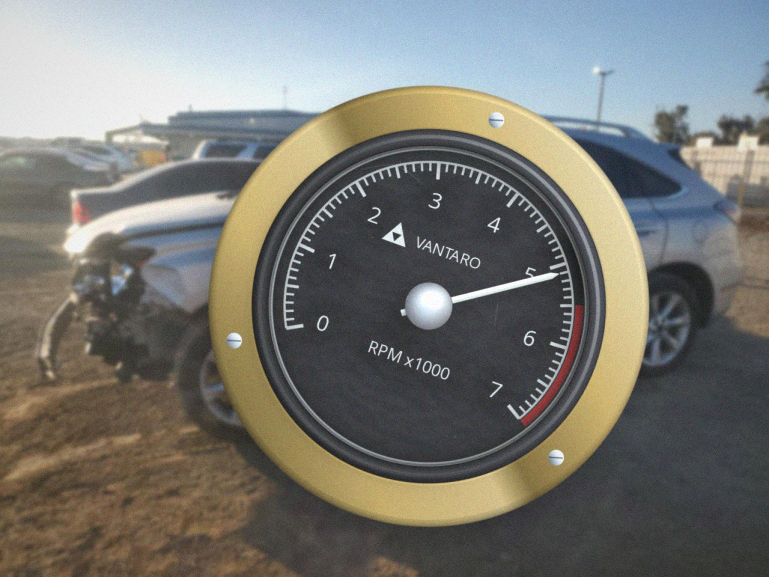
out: 5100 rpm
